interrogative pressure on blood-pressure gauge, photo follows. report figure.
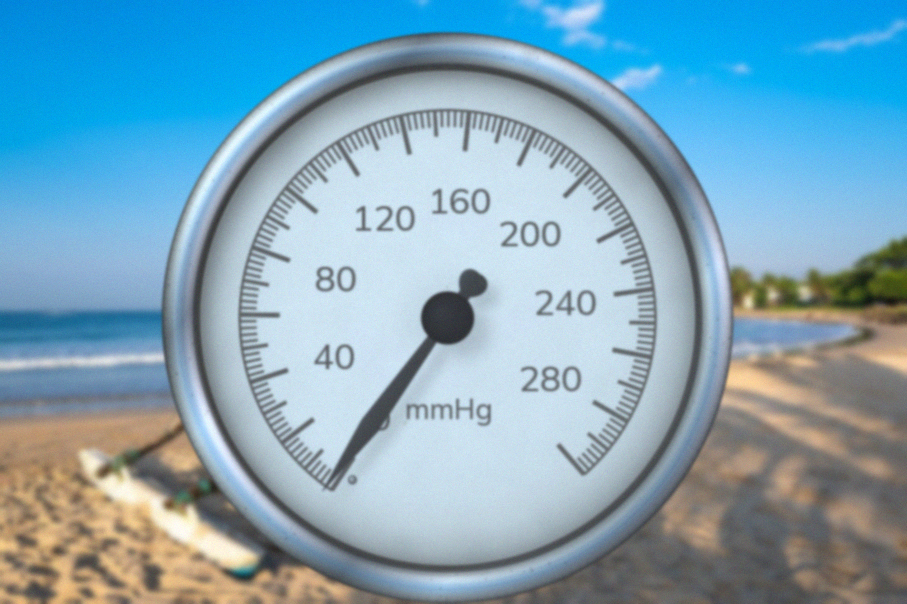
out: 2 mmHg
